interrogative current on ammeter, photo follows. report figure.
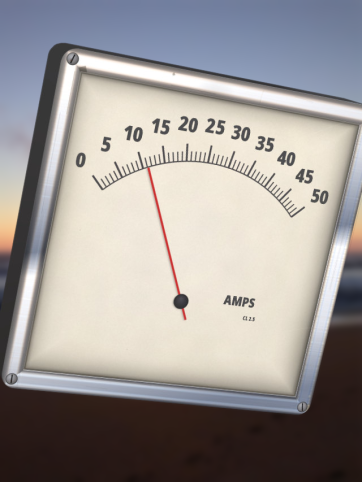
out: 11 A
